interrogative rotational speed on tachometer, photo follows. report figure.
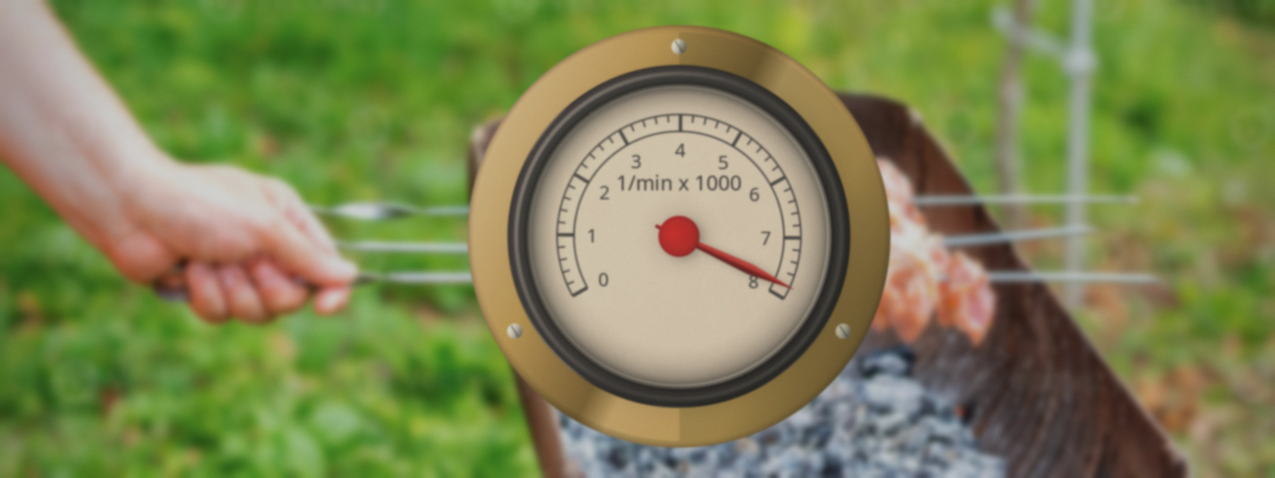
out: 7800 rpm
